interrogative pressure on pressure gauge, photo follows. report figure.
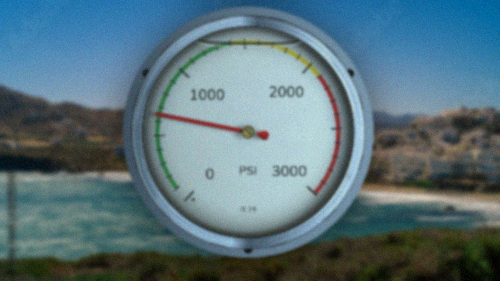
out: 650 psi
